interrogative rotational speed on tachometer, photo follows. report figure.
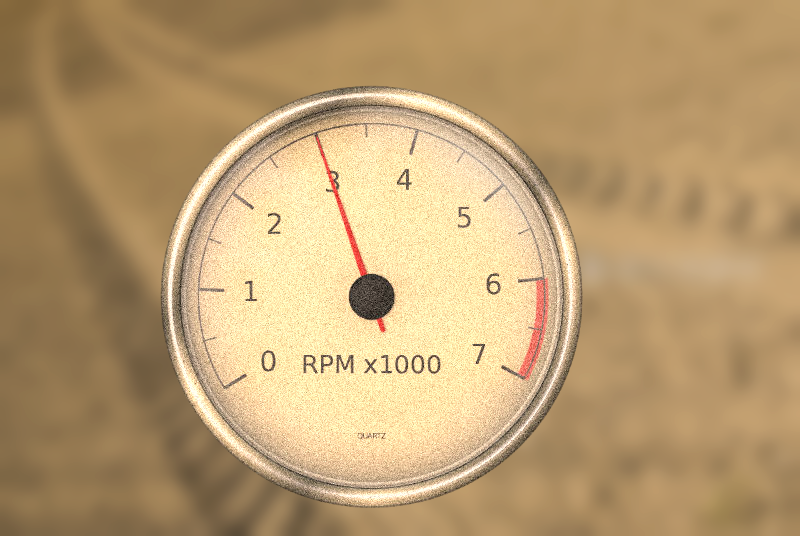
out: 3000 rpm
